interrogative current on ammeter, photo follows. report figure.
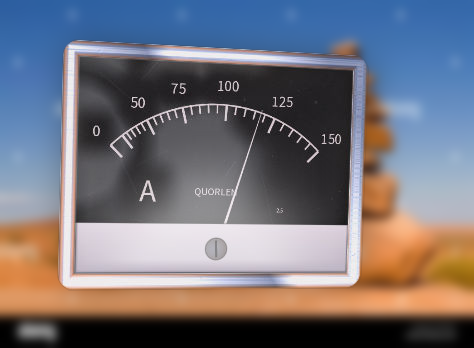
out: 117.5 A
